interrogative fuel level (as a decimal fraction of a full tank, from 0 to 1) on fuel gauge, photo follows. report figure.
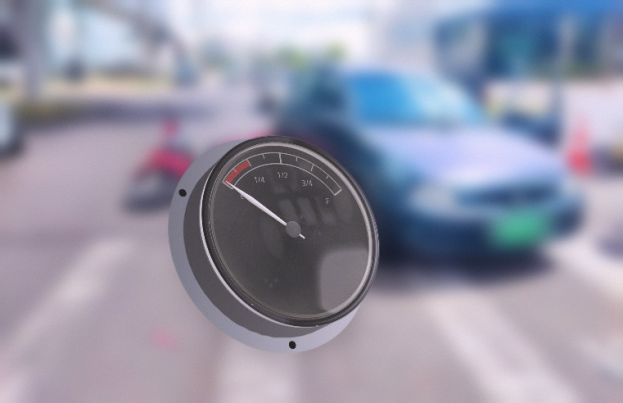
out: 0
